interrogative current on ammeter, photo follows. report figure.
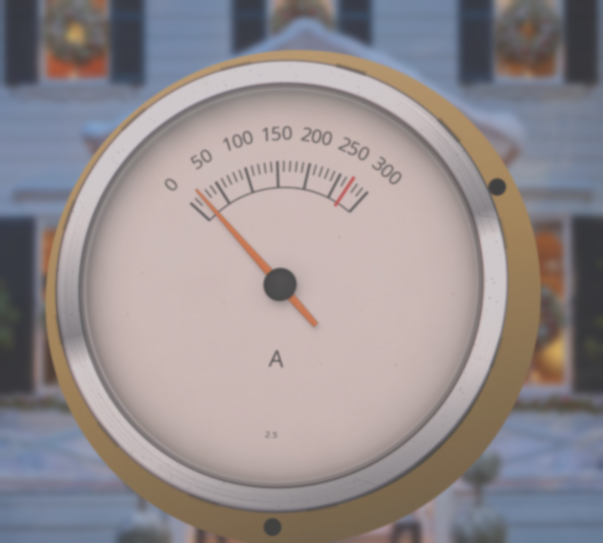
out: 20 A
